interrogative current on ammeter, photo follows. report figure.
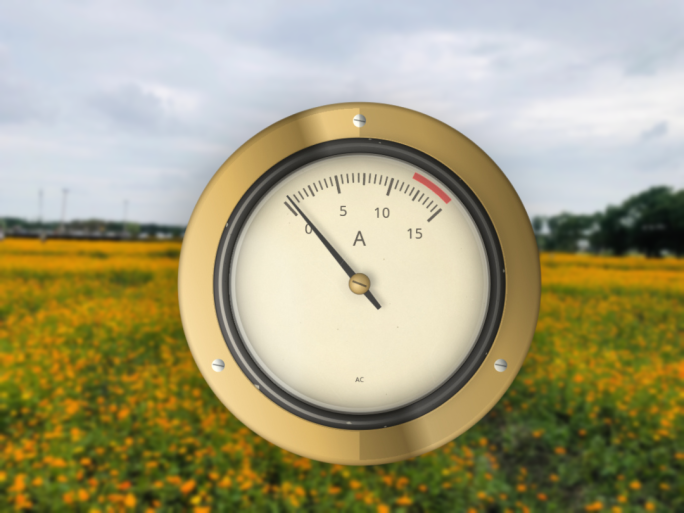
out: 0.5 A
